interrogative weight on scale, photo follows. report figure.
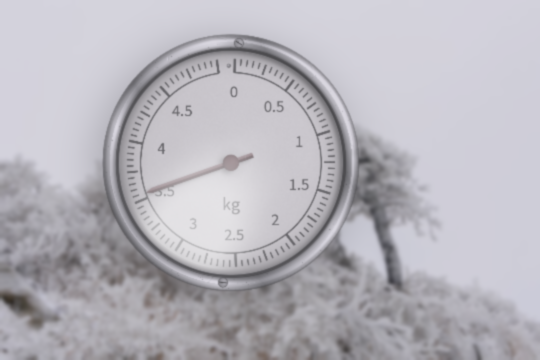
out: 3.55 kg
